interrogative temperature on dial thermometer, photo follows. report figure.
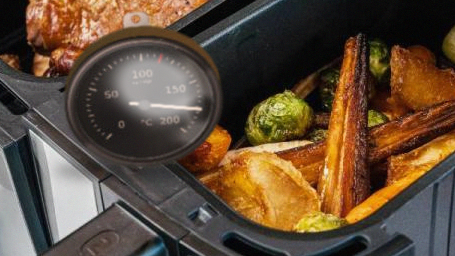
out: 175 °C
